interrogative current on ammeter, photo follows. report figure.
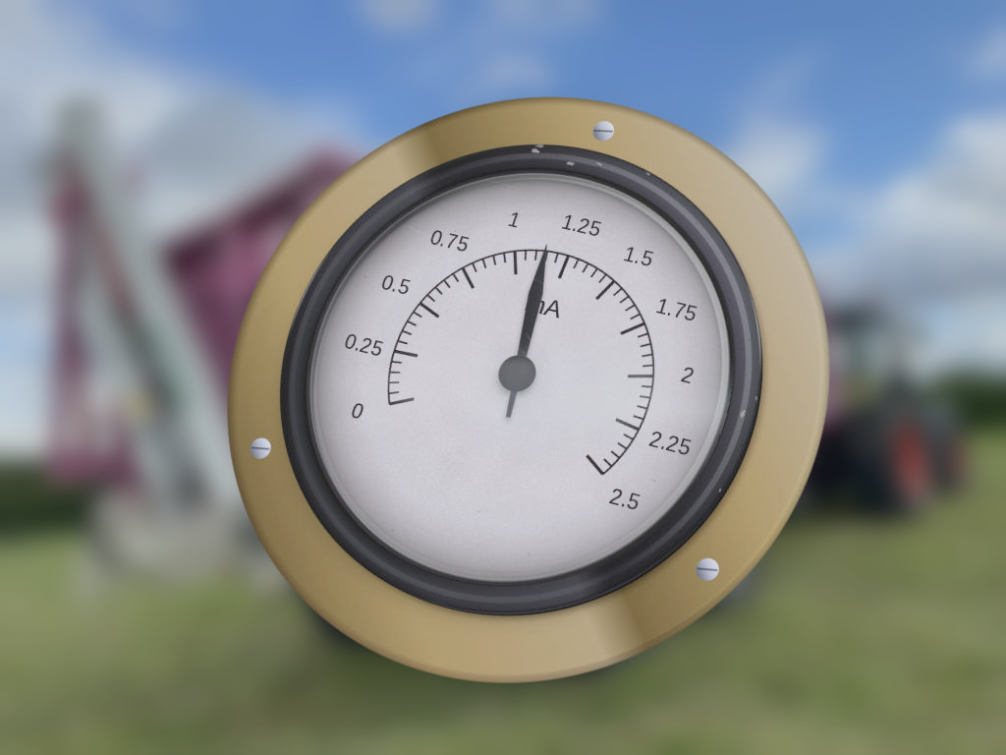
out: 1.15 mA
